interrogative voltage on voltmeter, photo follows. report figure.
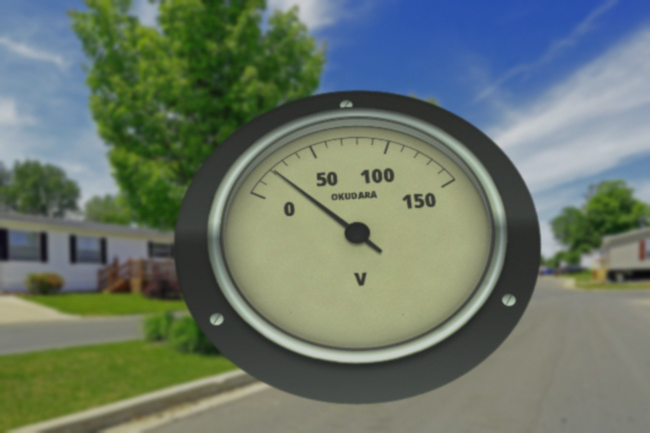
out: 20 V
